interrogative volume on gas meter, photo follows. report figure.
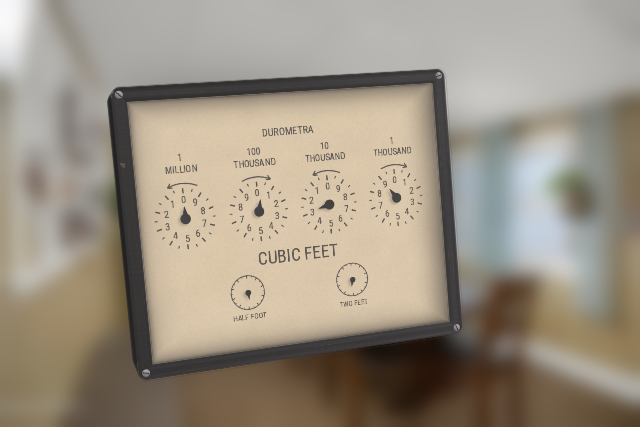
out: 2900 ft³
